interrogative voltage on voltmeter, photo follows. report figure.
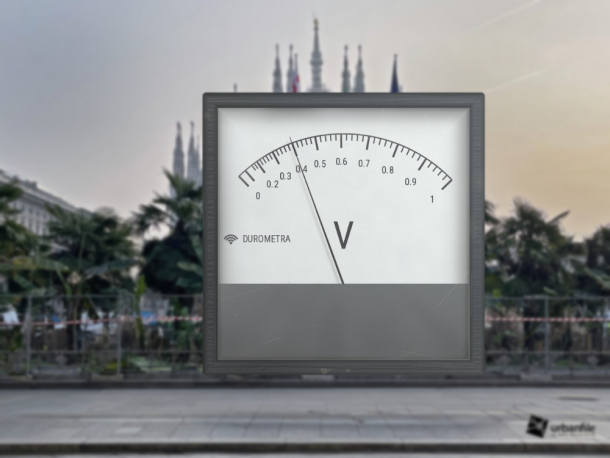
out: 0.4 V
